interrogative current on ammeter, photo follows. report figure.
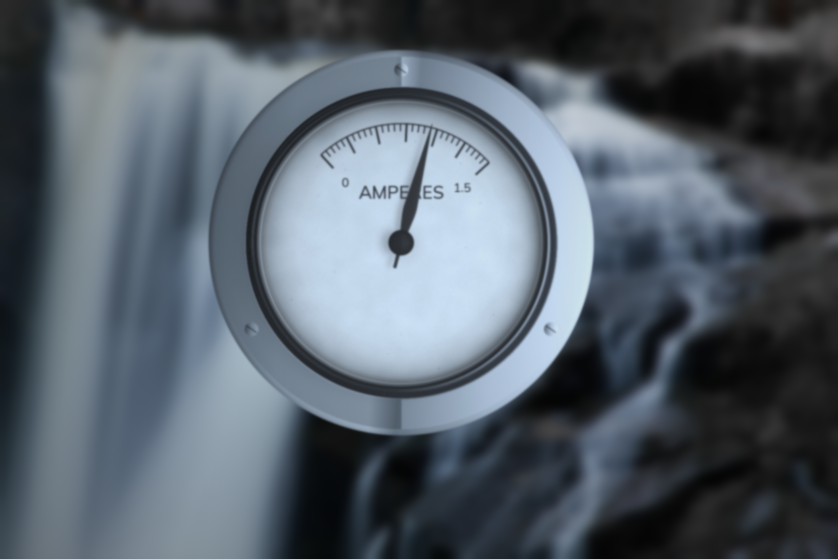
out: 0.95 A
